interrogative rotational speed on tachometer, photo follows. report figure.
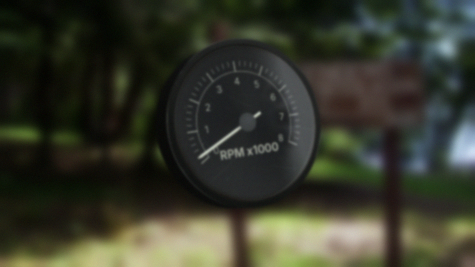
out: 200 rpm
